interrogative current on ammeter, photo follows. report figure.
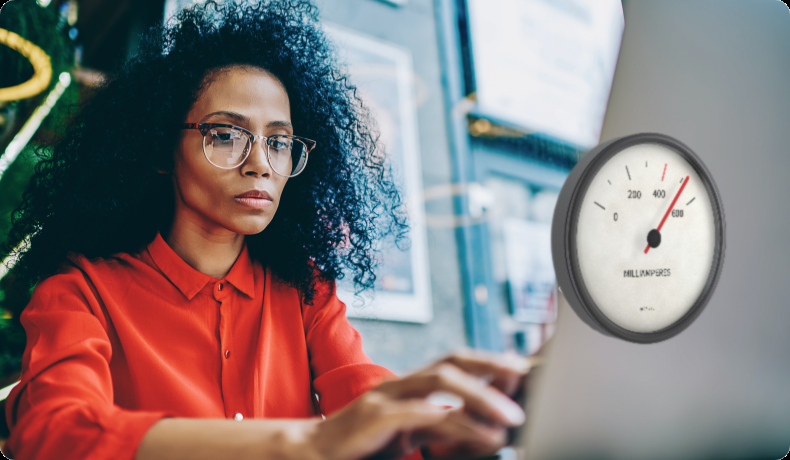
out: 500 mA
